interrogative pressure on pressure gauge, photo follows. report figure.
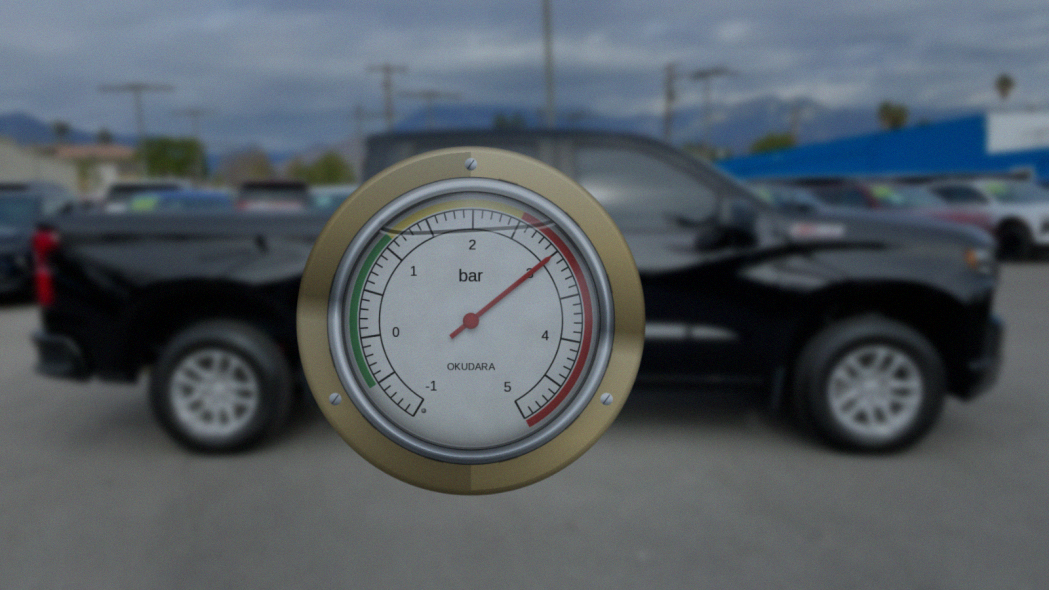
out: 3 bar
